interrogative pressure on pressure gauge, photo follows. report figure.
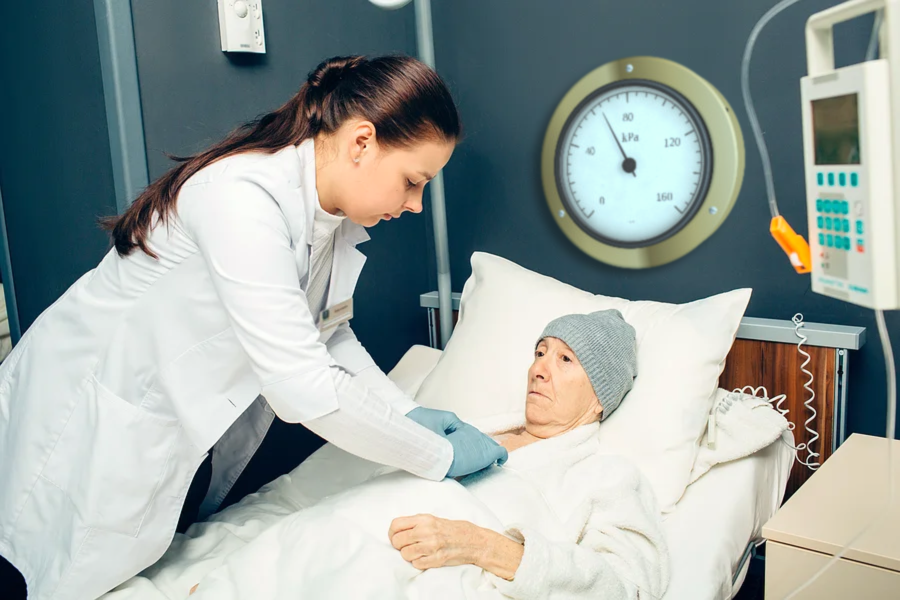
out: 65 kPa
